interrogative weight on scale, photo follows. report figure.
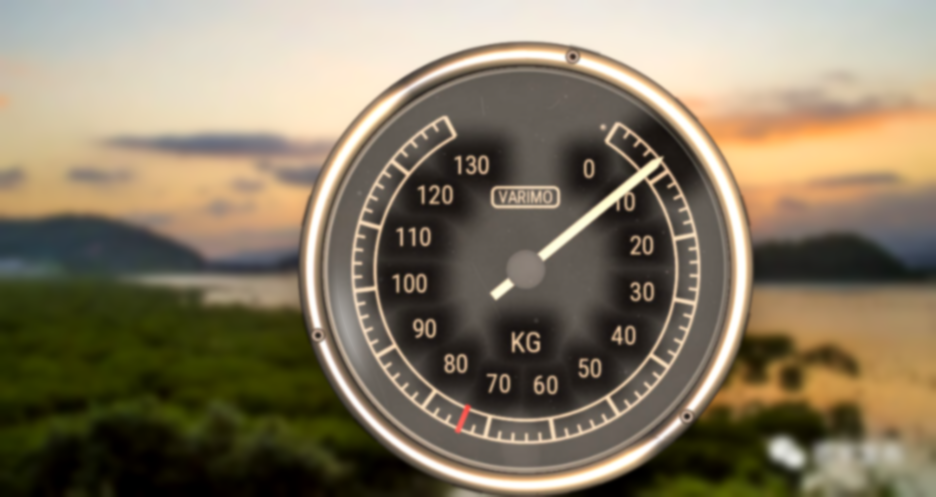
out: 8 kg
